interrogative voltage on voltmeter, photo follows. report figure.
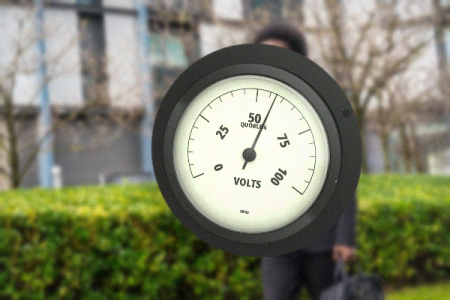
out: 57.5 V
